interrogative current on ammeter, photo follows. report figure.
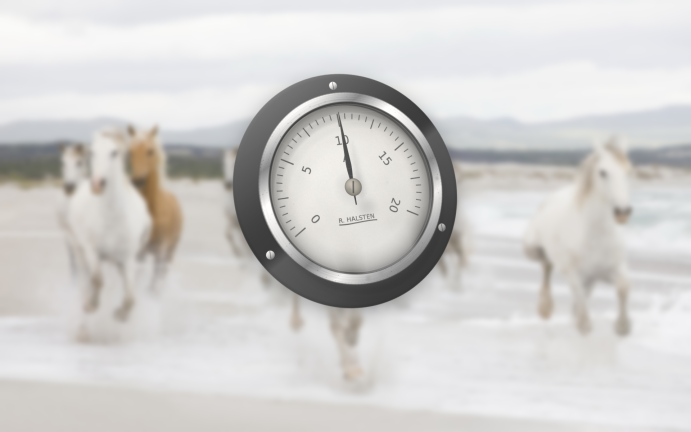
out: 10 A
